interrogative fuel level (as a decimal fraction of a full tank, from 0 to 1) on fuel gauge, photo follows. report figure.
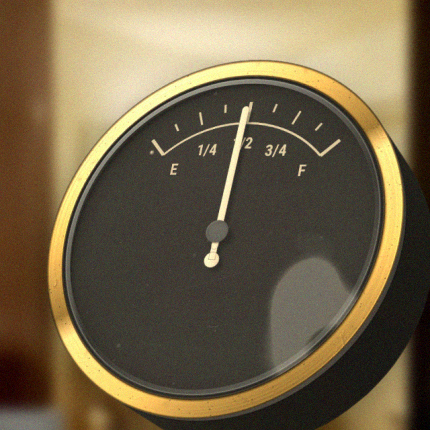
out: 0.5
